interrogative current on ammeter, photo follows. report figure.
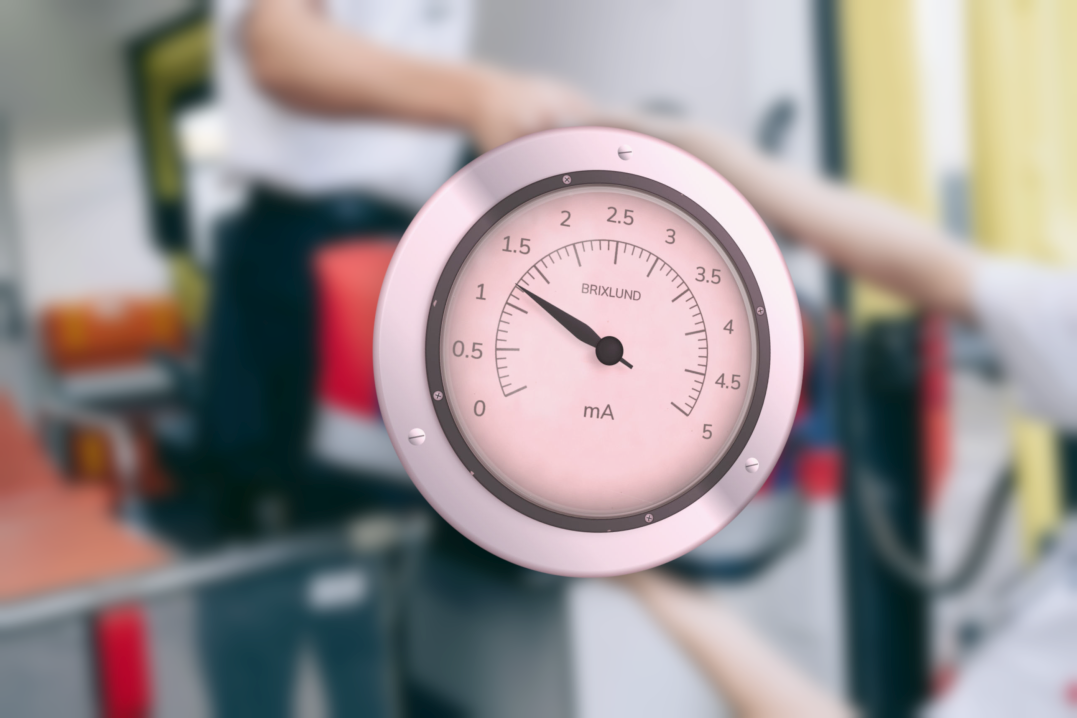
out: 1.2 mA
